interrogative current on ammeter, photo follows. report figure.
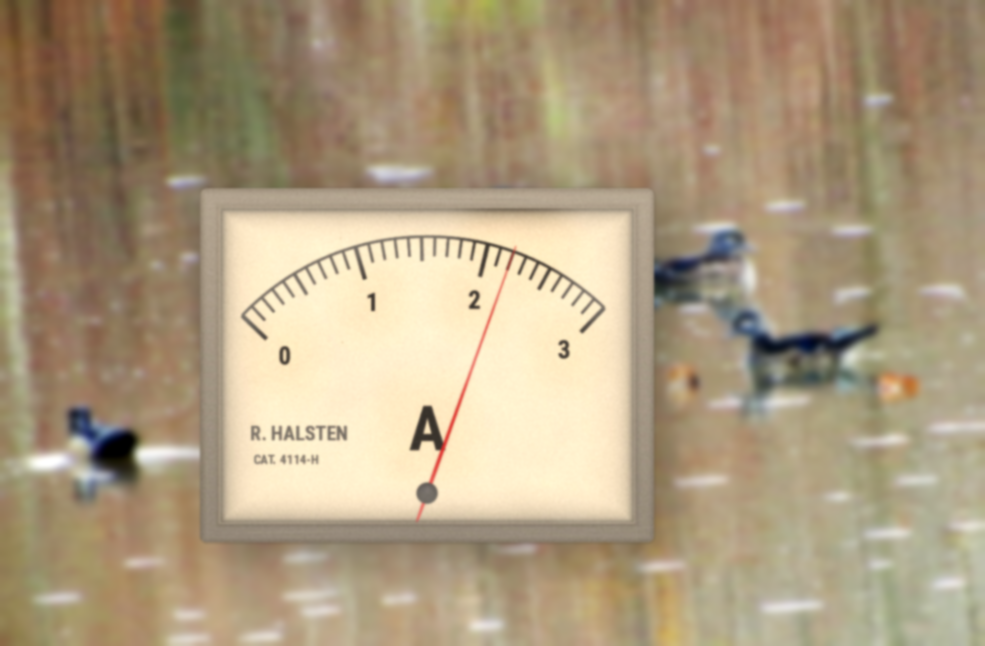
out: 2.2 A
